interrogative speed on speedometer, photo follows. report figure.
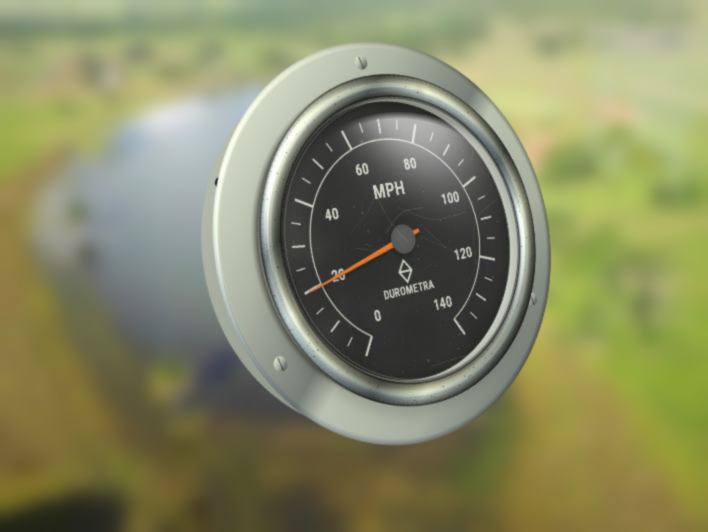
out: 20 mph
